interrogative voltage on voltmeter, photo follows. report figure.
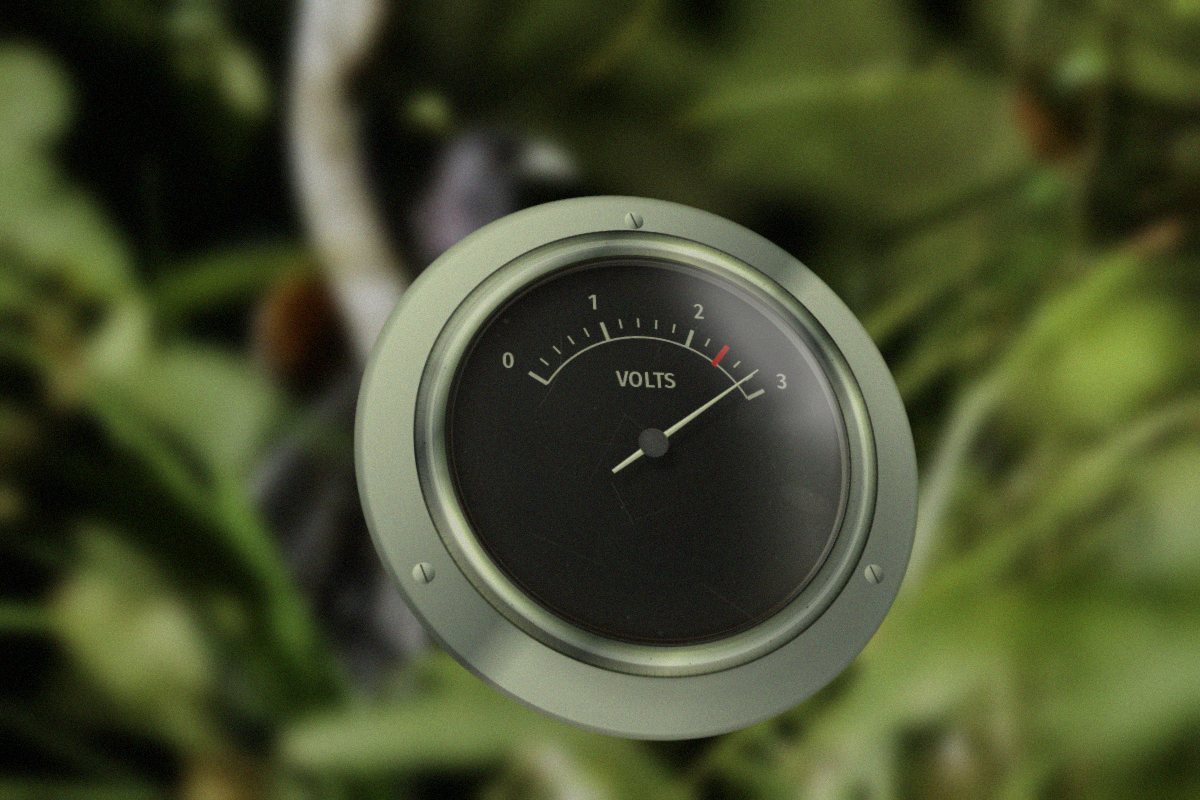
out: 2.8 V
